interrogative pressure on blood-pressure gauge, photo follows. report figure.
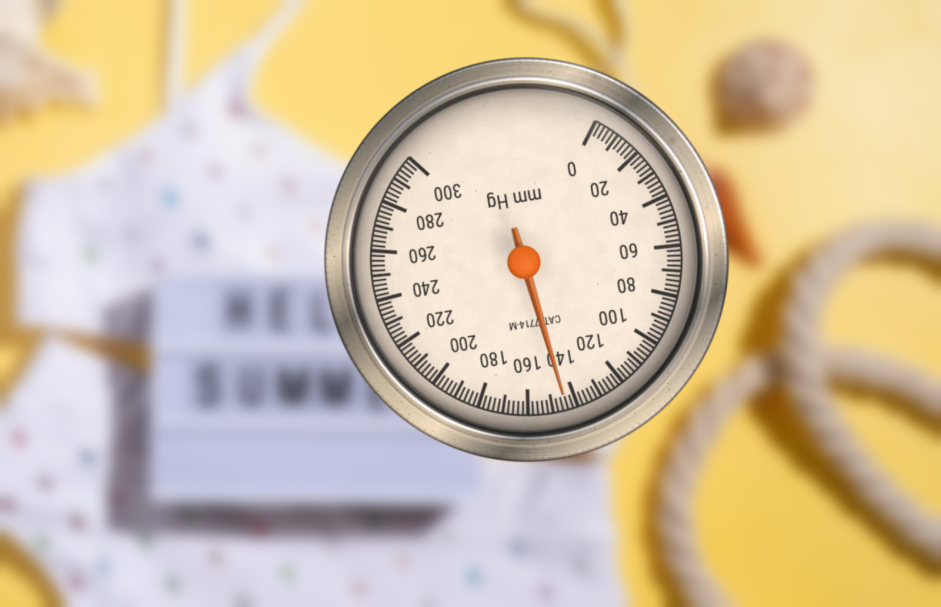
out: 144 mmHg
